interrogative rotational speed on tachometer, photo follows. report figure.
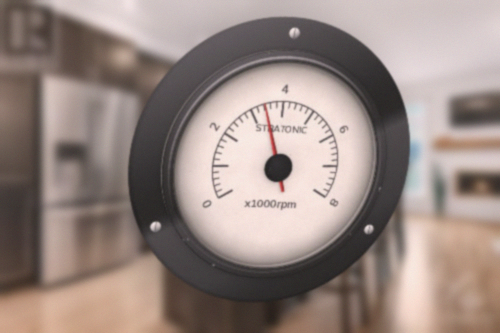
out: 3400 rpm
